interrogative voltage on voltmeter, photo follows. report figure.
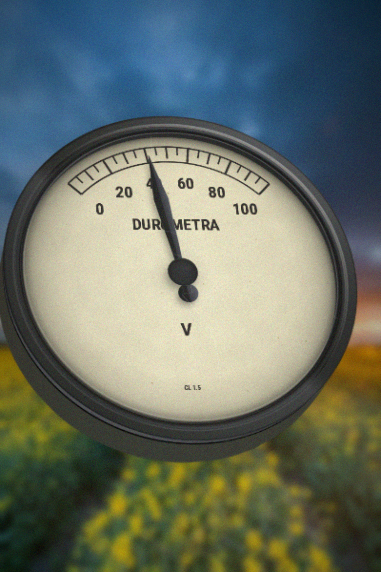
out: 40 V
